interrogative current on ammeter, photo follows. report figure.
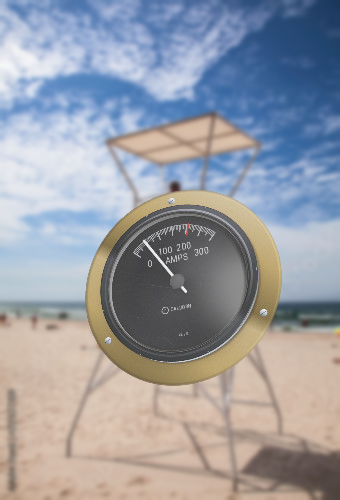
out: 50 A
